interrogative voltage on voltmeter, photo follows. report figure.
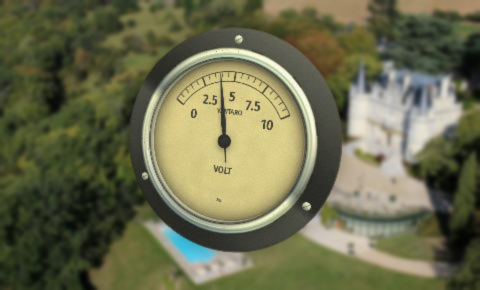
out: 4 V
